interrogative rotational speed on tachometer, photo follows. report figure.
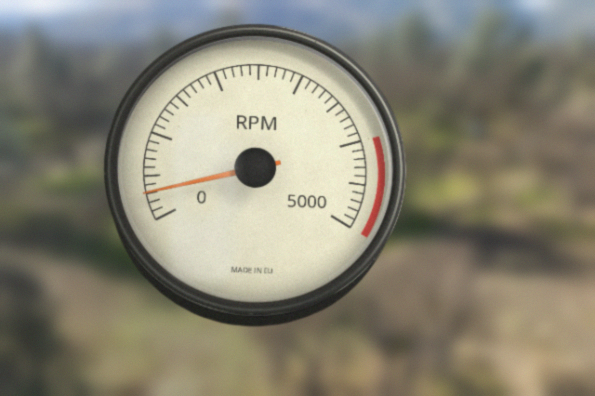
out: 300 rpm
